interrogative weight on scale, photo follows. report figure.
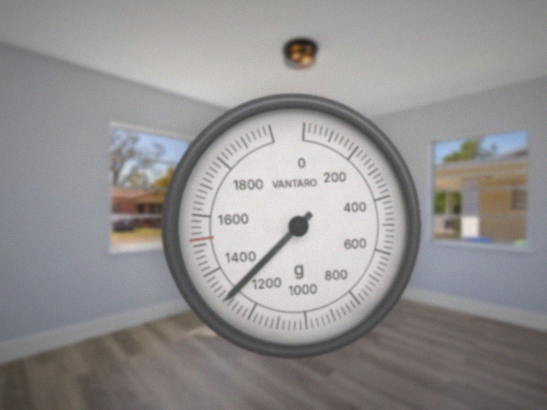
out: 1300 g
